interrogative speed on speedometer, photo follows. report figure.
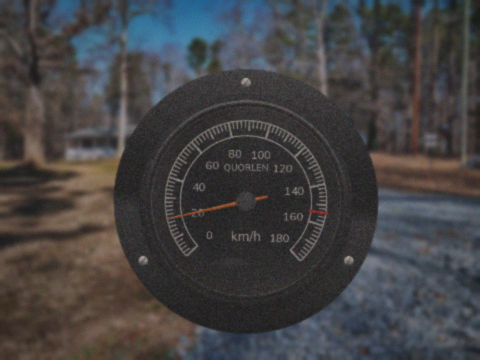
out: 20 km/h
